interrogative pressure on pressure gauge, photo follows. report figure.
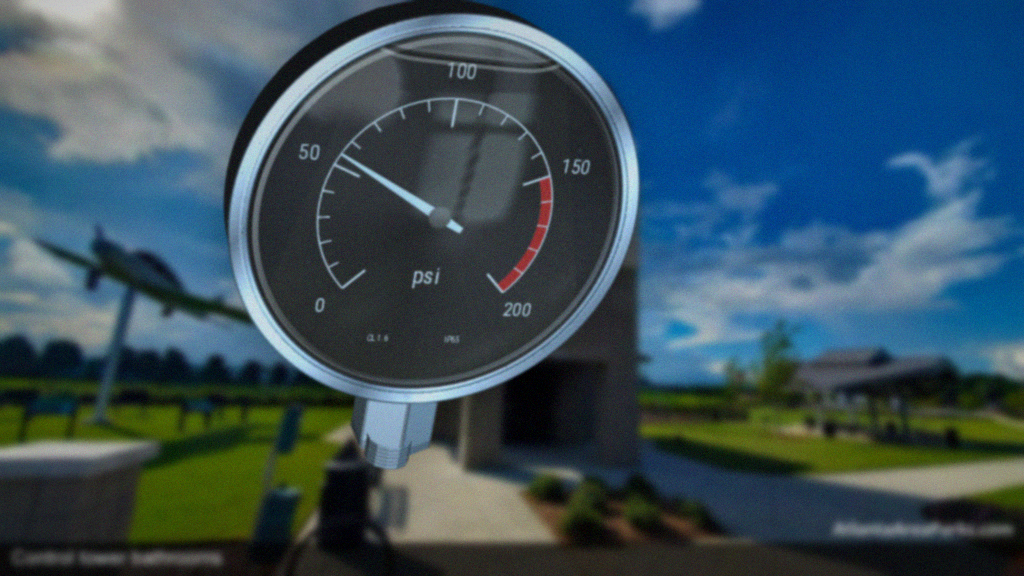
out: 55 psi
